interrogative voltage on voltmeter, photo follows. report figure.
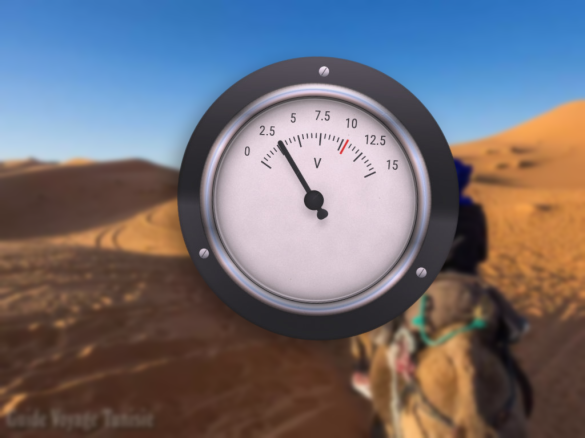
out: 3 V
